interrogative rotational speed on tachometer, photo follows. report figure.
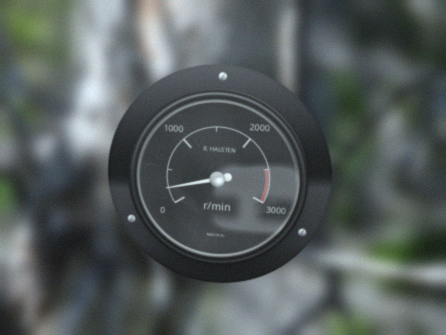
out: 250 rpm
